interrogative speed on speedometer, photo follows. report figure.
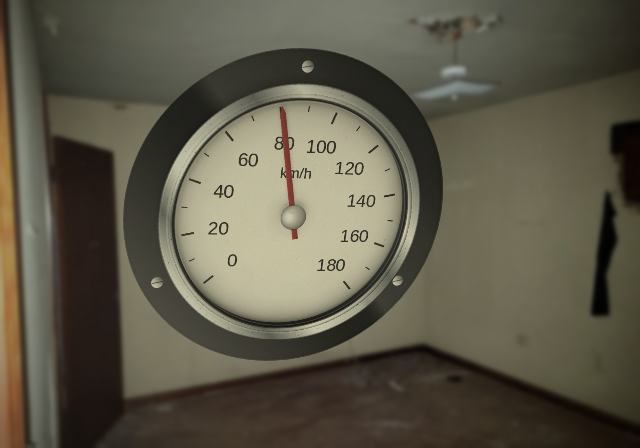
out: 80 km/h
